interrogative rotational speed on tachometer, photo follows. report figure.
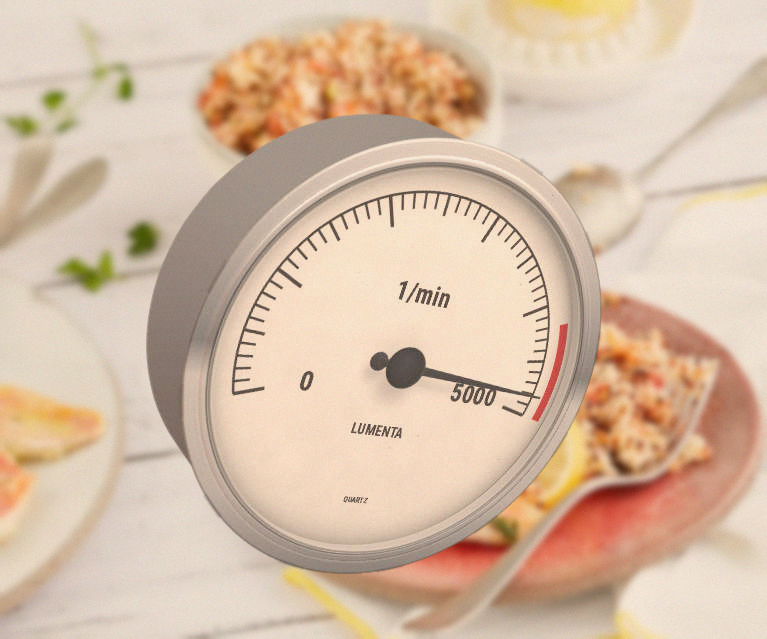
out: 4800 rpm
